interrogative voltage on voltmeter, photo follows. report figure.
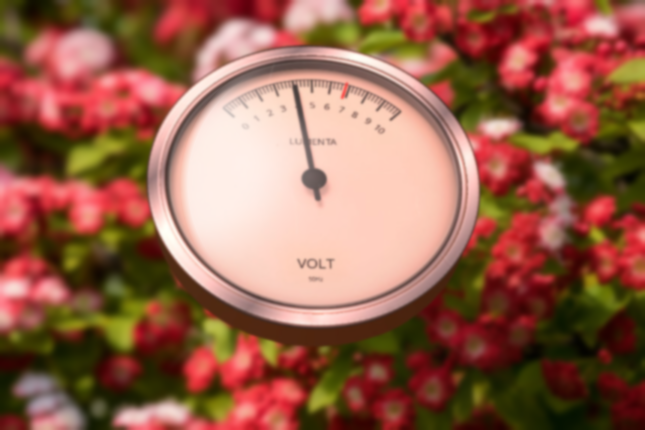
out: 4 V
